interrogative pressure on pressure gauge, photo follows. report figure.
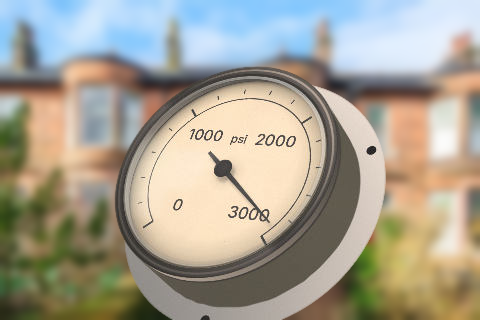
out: 2900 psi
